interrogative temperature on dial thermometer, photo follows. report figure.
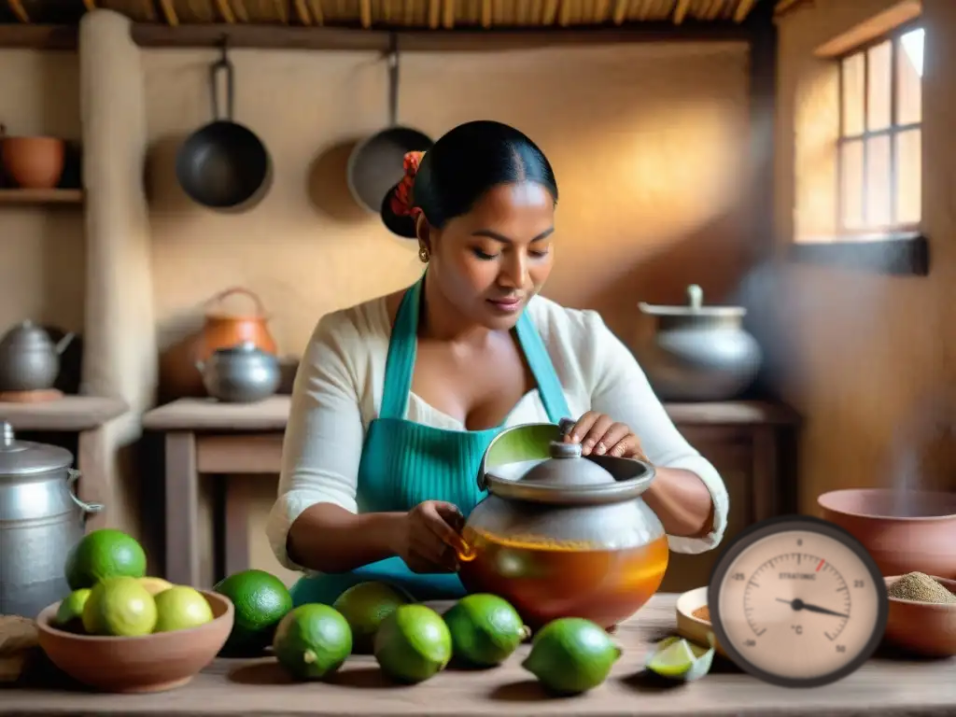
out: 37.5 °C
